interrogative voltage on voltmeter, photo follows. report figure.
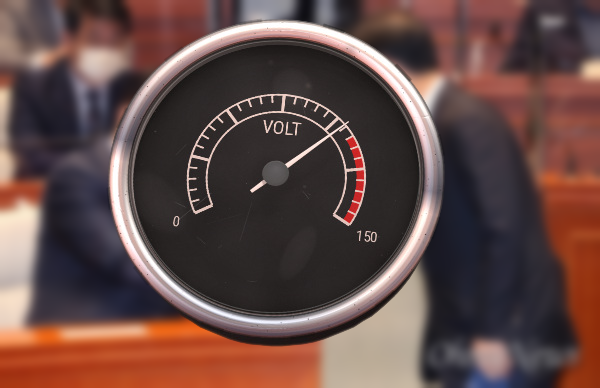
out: 105 V
